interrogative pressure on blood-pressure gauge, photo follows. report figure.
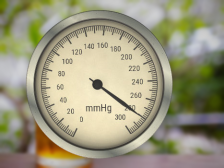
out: 280 mmHg
